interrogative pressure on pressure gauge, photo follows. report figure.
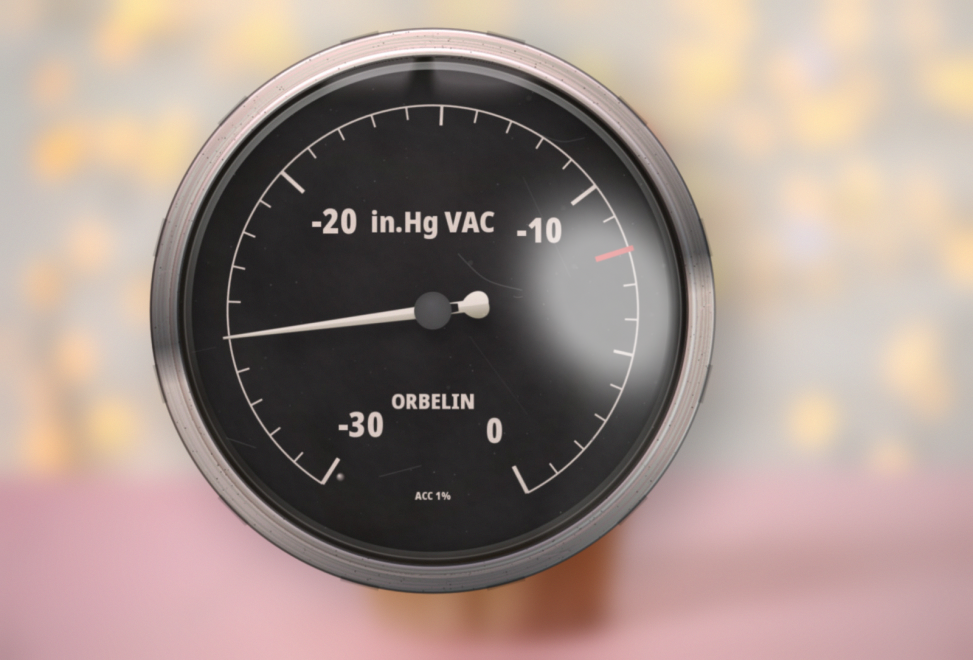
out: -25 inHg
